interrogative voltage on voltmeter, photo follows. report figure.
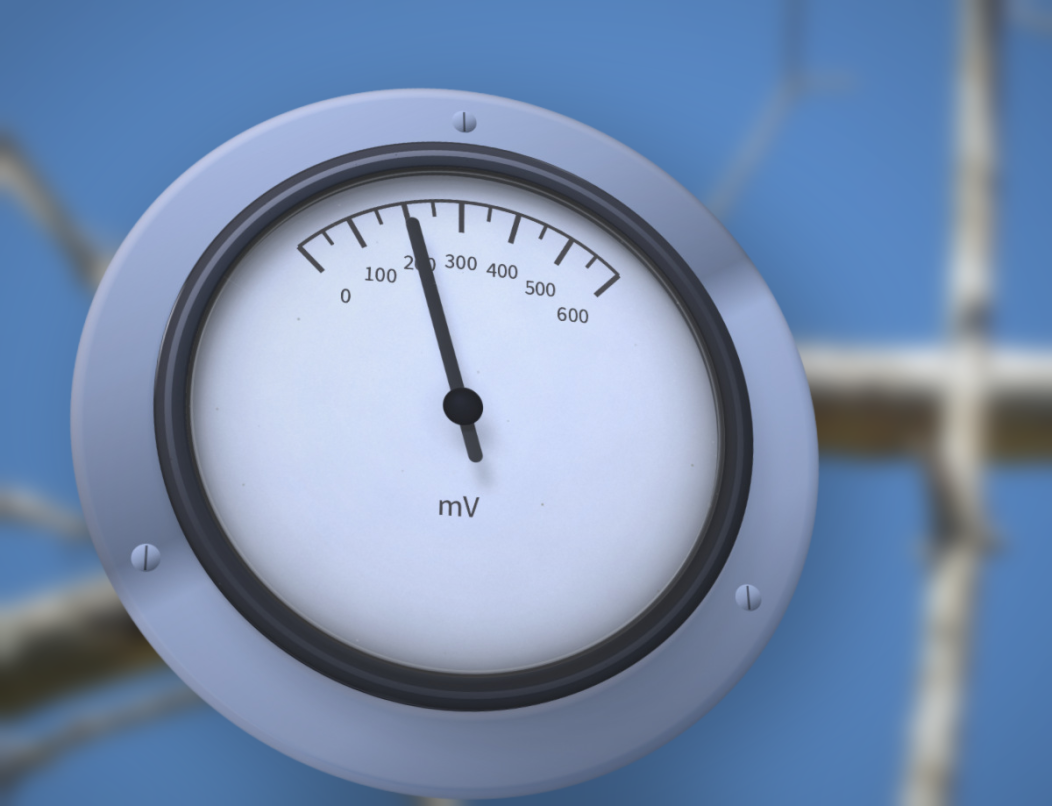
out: 200 mV
